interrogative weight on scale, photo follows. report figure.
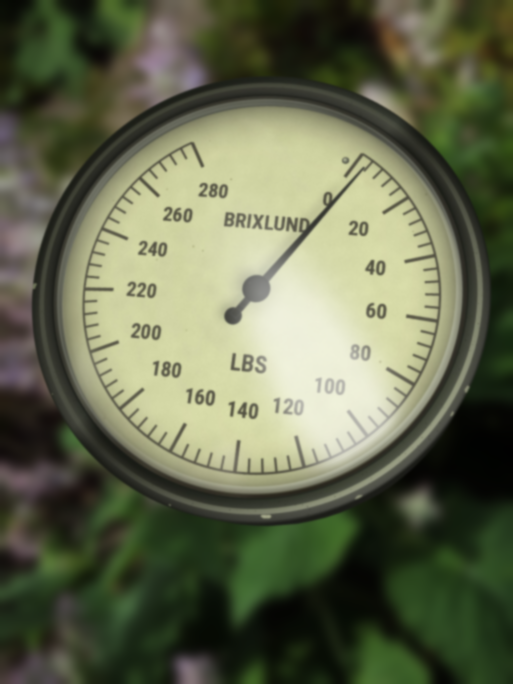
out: 4 lb
